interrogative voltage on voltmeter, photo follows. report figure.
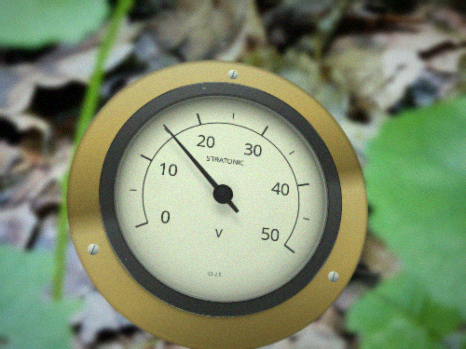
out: 15 V
